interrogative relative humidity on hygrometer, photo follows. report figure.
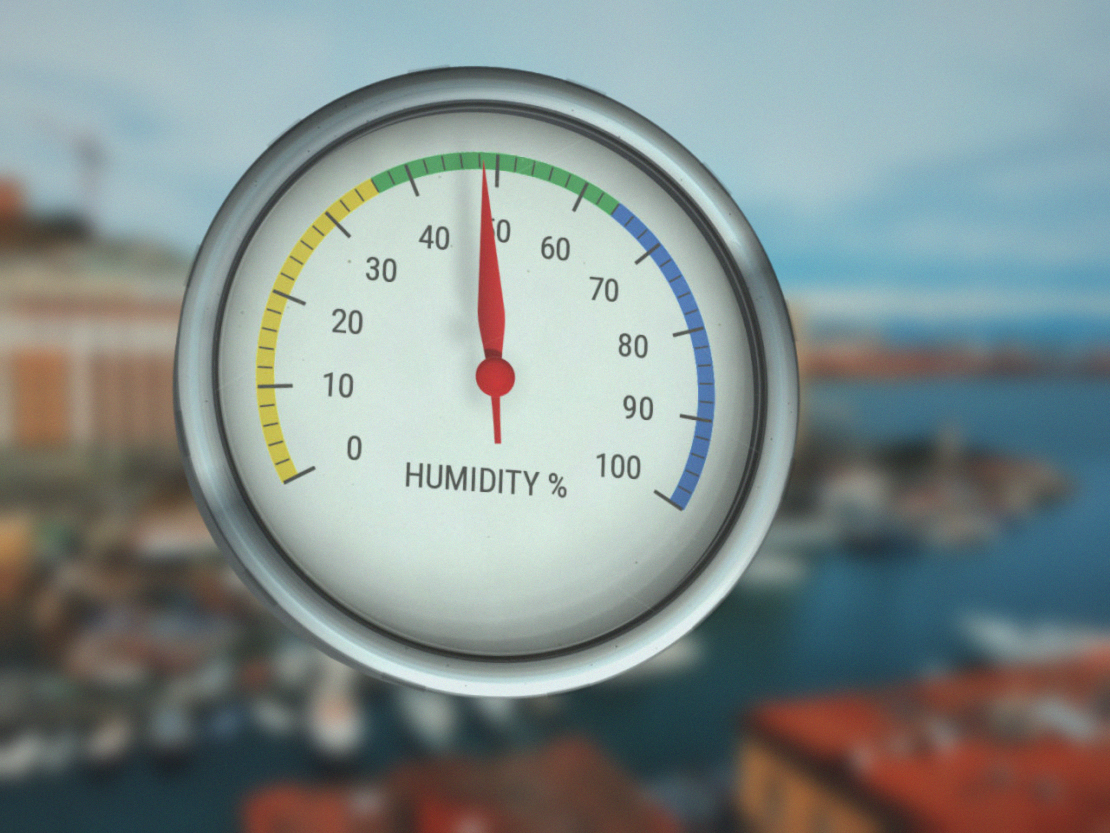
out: 48 %
